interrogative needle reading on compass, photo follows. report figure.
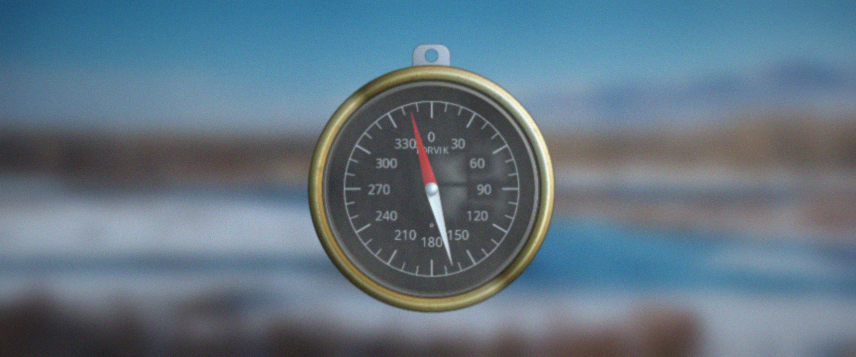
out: 345 °
